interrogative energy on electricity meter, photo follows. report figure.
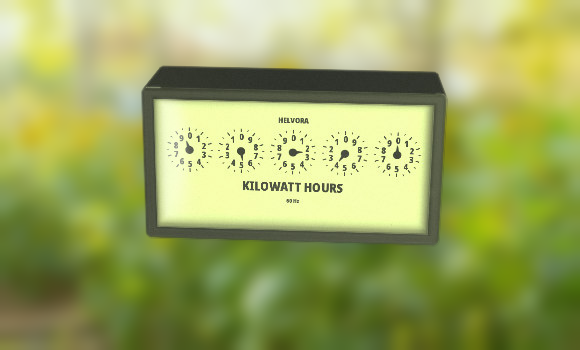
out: 95240 kWh
